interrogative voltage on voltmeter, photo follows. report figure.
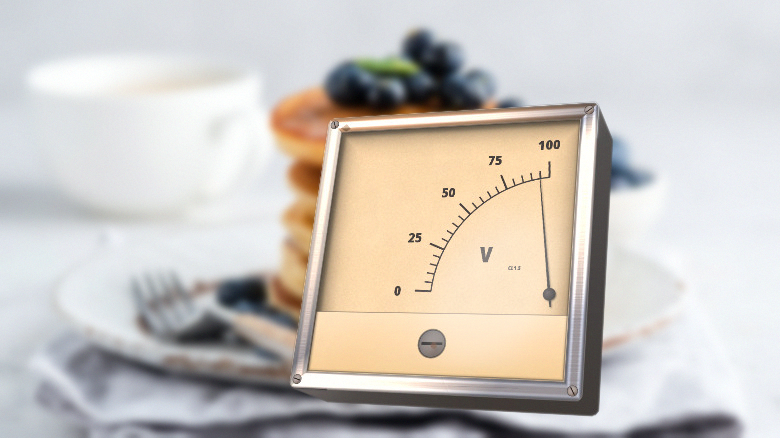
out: 95 V
